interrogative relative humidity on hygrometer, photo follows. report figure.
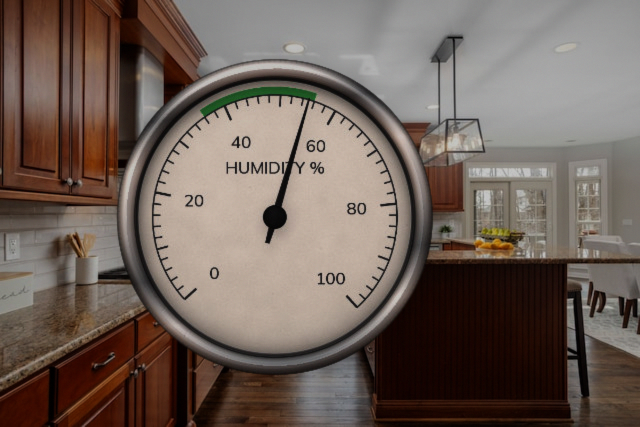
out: 55 %
